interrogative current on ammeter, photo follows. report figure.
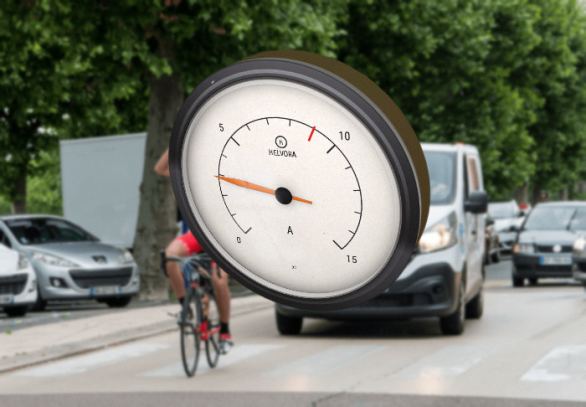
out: 3 A
